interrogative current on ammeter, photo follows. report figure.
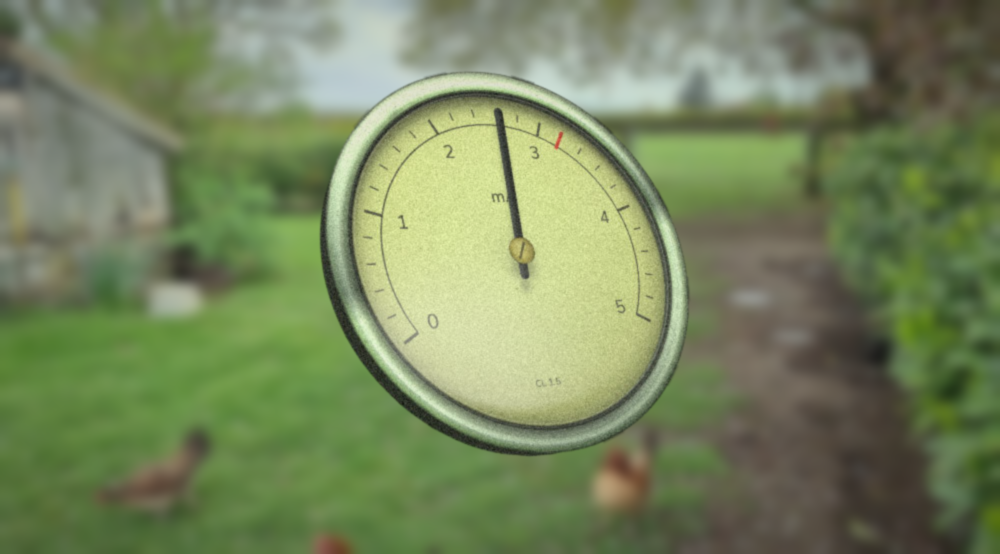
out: 2.6 mA
